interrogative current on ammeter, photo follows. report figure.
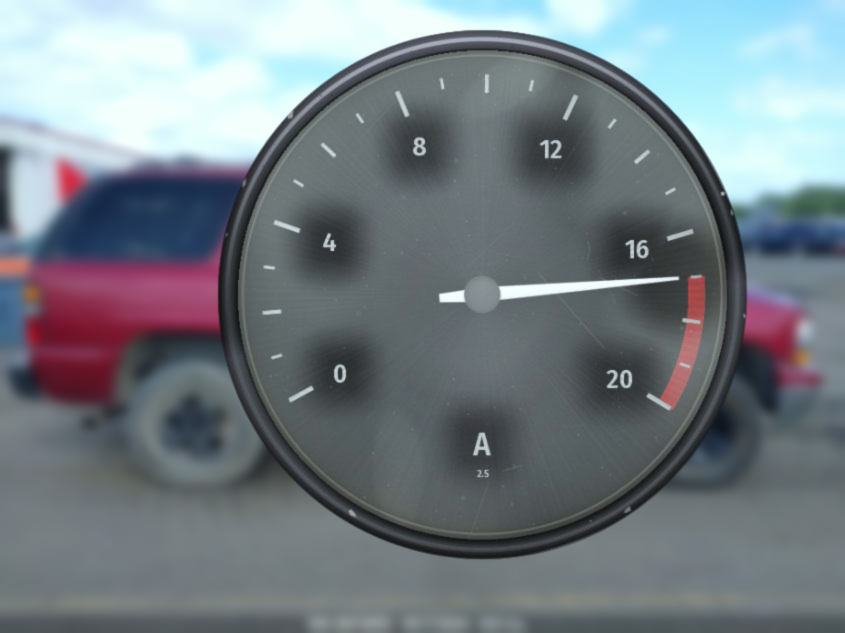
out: 17 A
